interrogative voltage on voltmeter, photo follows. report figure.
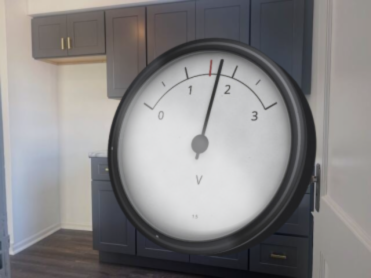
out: 1.75 V
